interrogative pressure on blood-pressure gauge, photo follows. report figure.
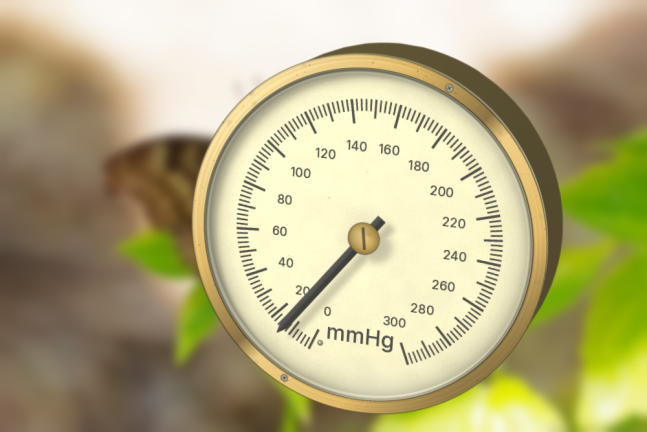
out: 14 mmHg
